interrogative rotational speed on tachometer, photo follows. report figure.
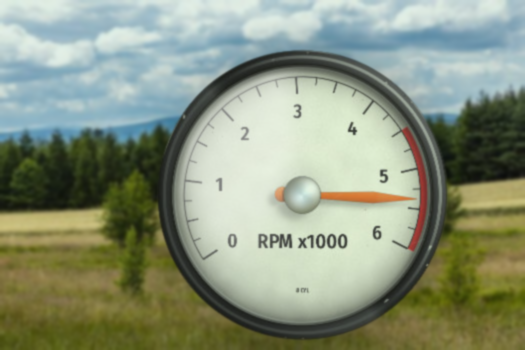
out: 5375 rpm
